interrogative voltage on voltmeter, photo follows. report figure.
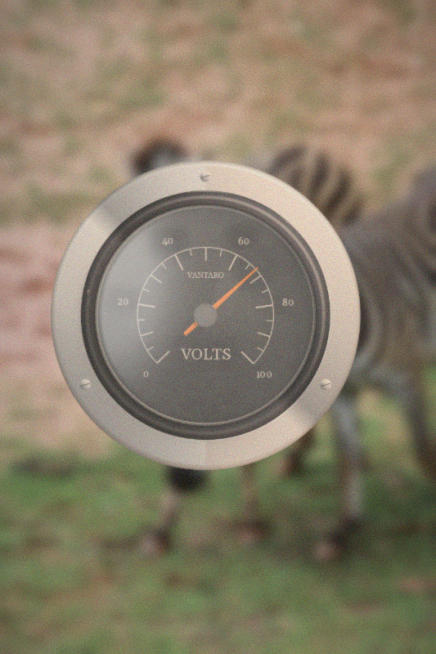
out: 67.5 V
